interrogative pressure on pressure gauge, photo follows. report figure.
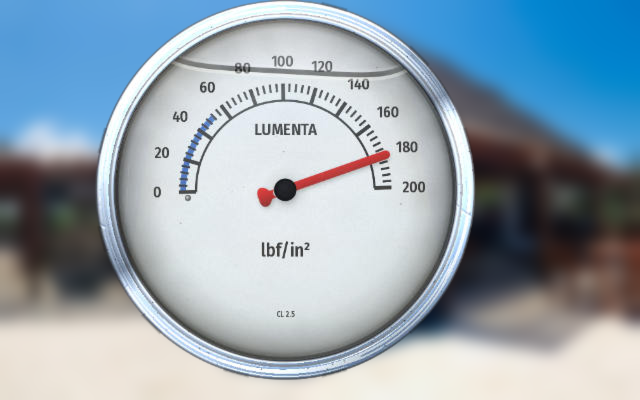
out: 180 psi
